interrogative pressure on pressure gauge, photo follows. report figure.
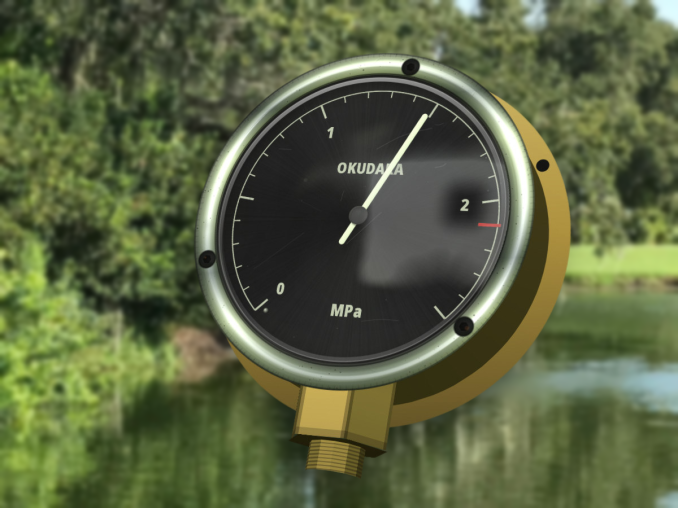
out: 1.5 MPa
